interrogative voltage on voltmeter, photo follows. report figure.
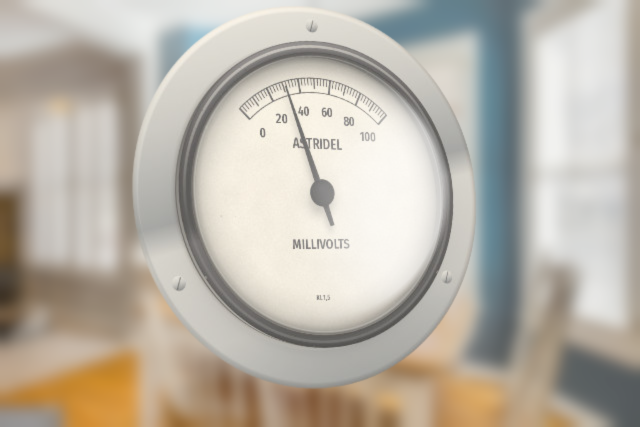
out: 30 mV
